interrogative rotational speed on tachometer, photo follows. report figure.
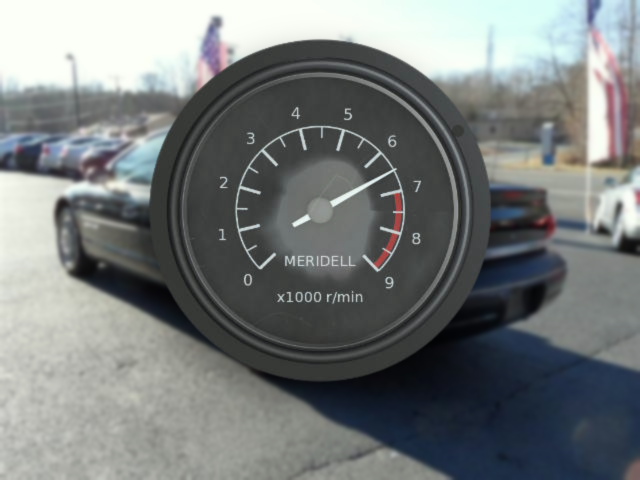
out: 6500 rpm
